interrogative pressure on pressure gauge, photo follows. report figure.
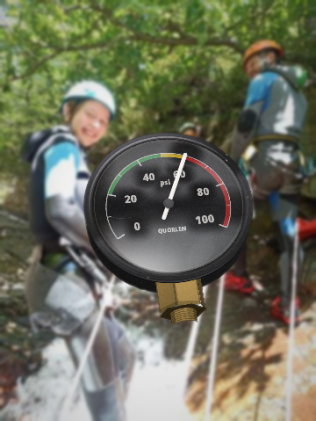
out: 60 psi
